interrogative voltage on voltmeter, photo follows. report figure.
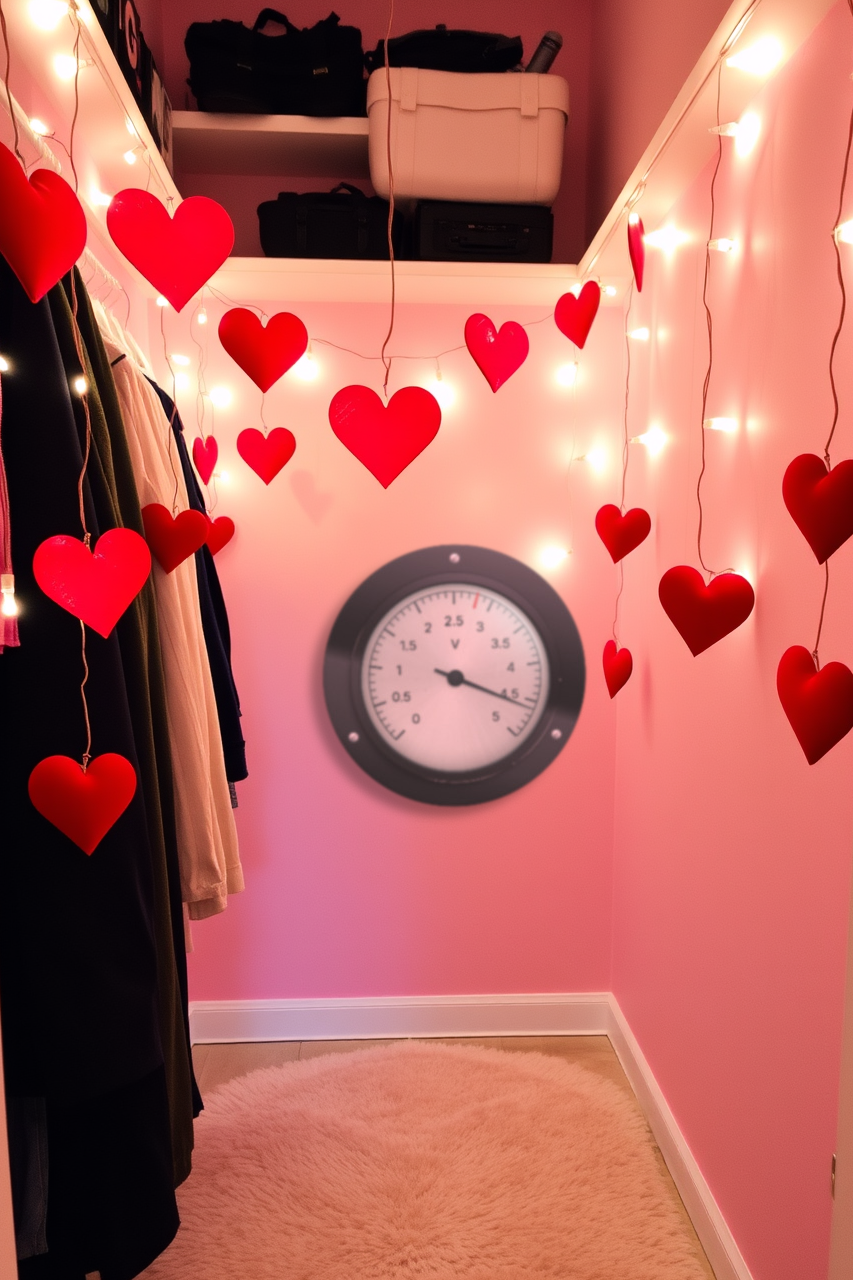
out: 4.6 V
